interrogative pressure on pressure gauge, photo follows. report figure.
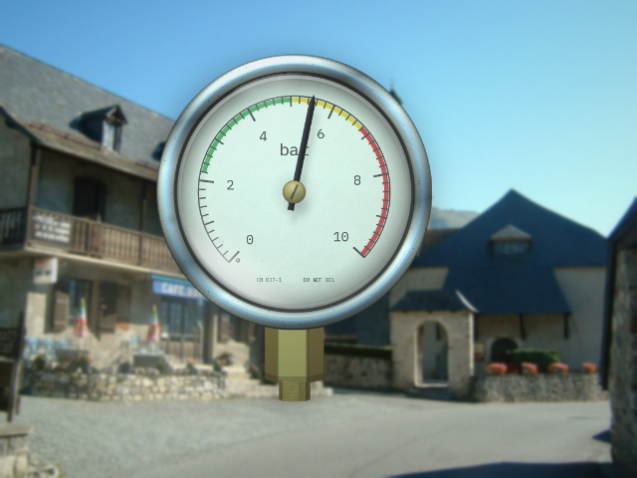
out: 5.5 bar
